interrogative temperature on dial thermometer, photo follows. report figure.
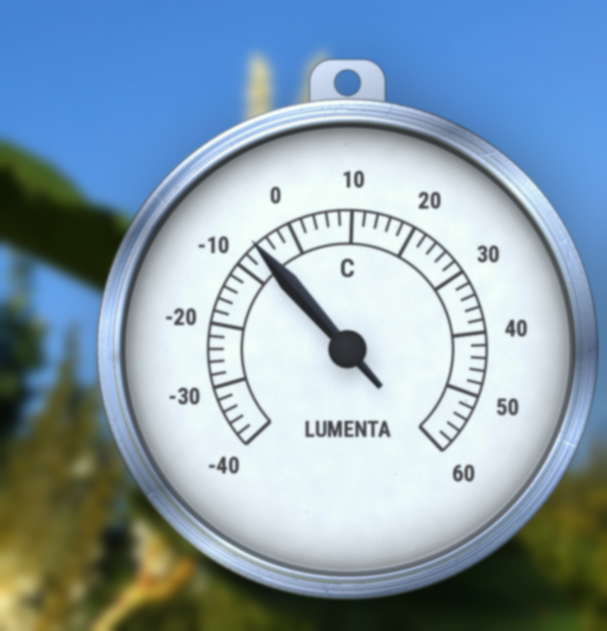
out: -6 °C
